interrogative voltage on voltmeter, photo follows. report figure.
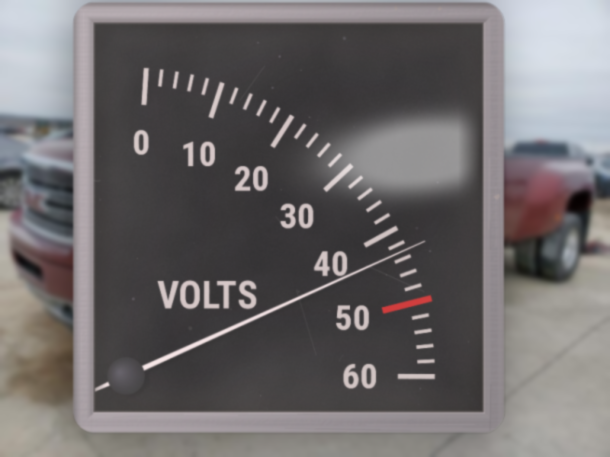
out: 43 V
